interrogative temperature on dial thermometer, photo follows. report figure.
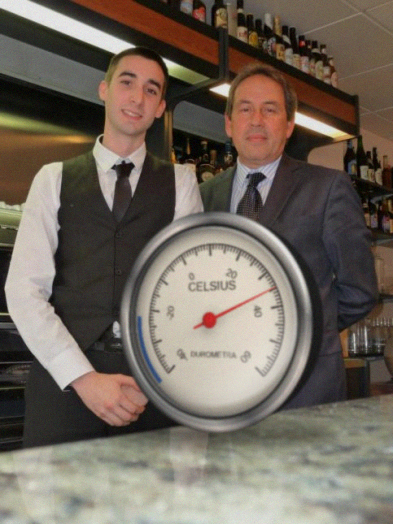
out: 35 °C
